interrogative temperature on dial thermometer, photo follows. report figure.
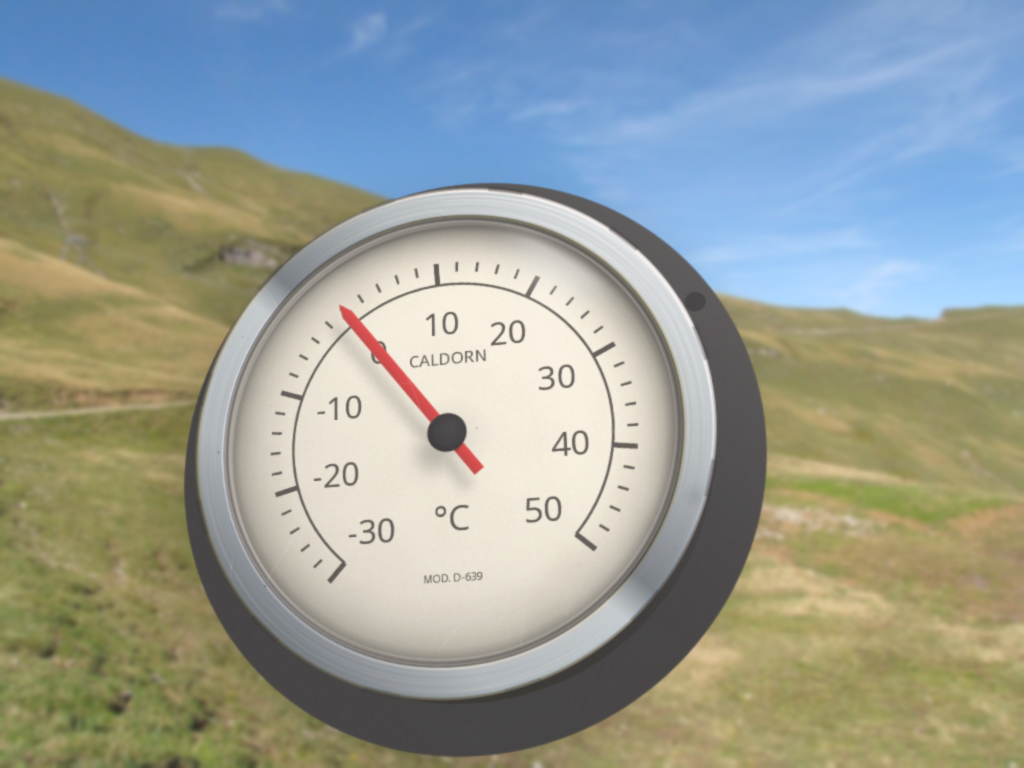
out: 0 °C
